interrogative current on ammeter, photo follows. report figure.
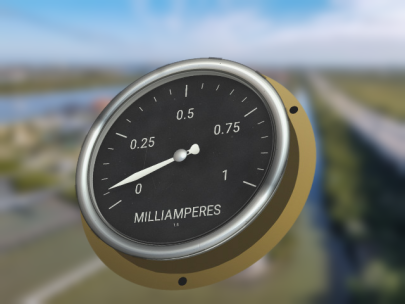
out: 0.05 mA
